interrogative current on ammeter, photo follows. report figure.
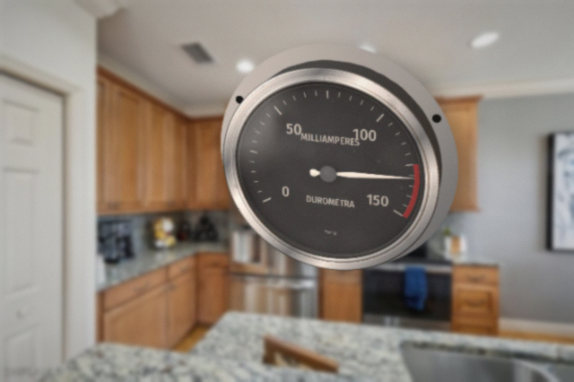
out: 130 mA
